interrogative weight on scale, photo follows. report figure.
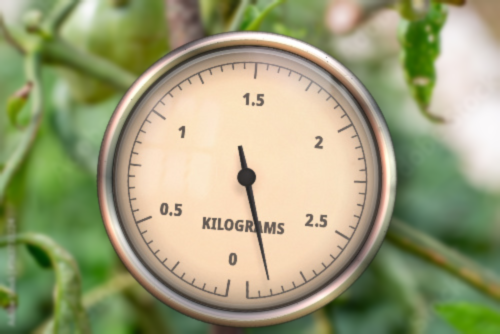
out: 2.9 kg
